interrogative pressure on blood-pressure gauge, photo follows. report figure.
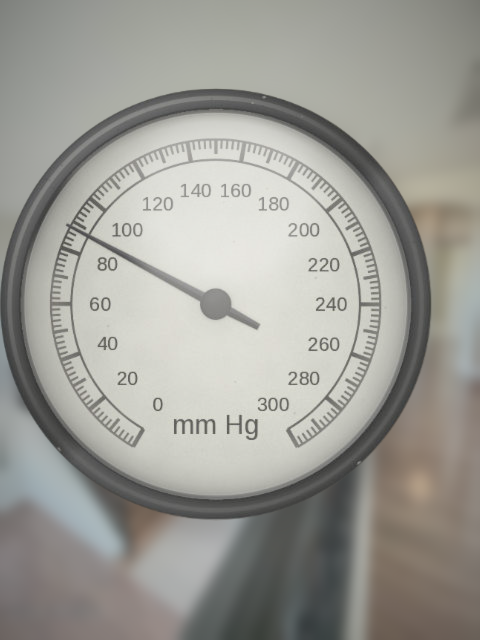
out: 88 mmHg
